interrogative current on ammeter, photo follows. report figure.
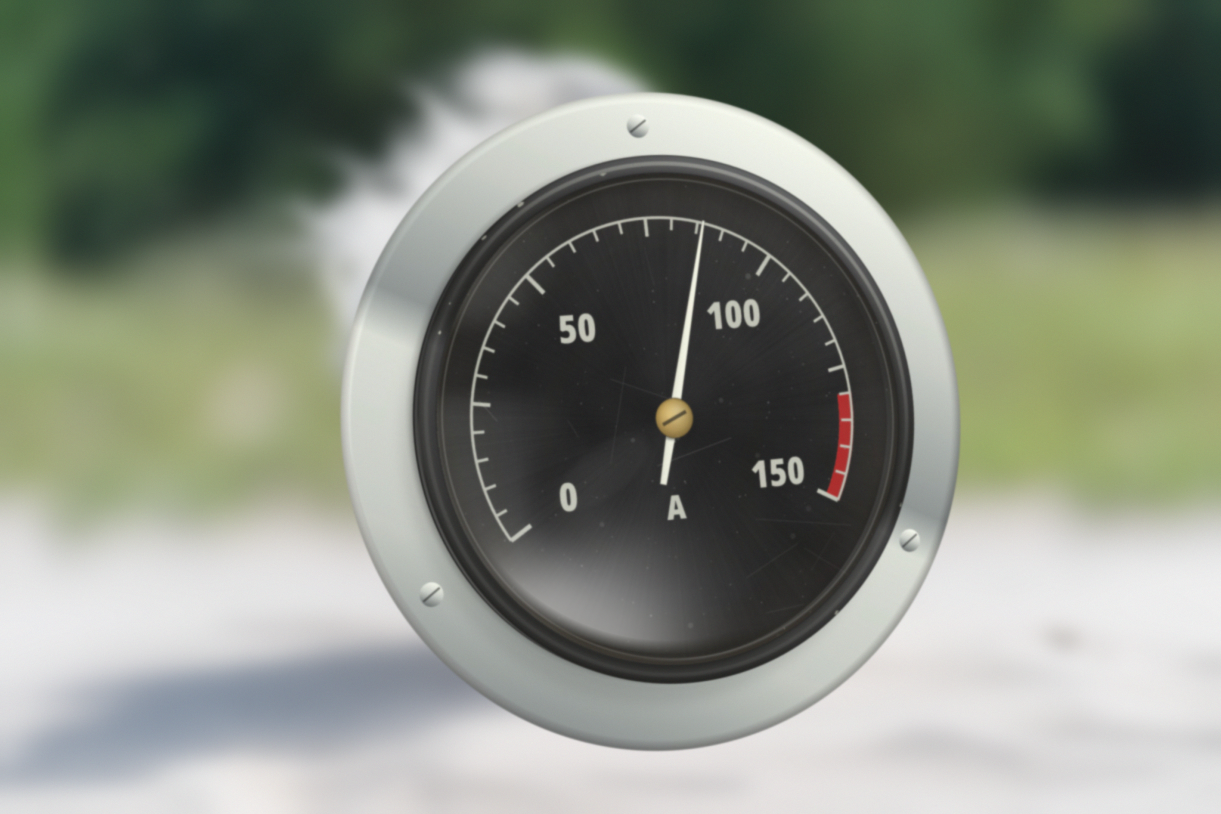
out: 85 A
